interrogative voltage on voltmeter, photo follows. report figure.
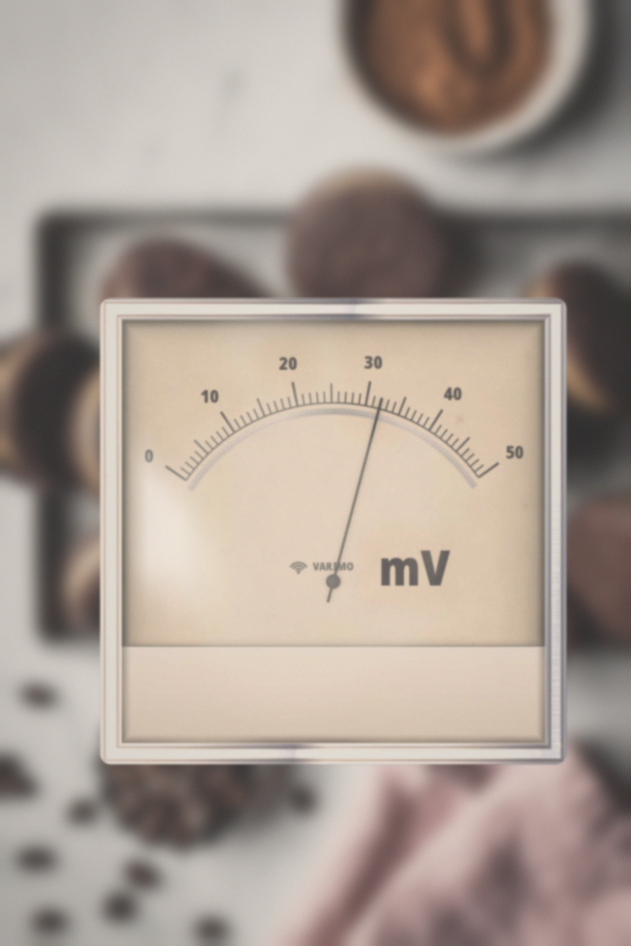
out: 32 mV
